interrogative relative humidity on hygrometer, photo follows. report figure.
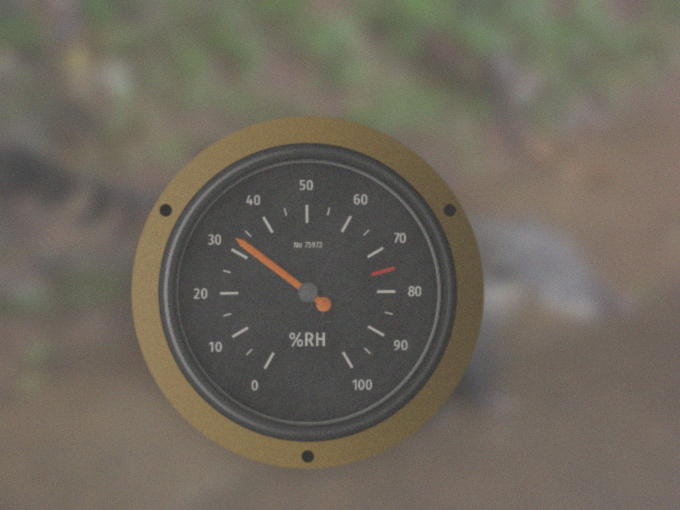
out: 32.5 %
